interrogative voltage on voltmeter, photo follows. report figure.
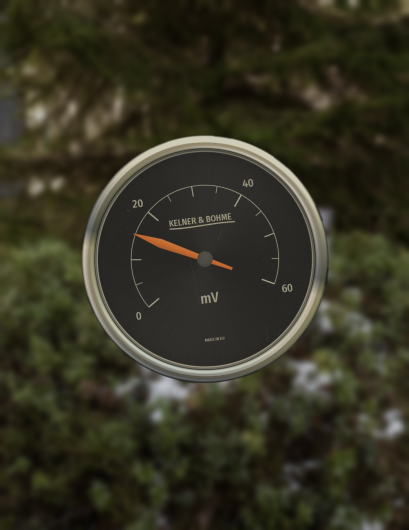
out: 15 mV
